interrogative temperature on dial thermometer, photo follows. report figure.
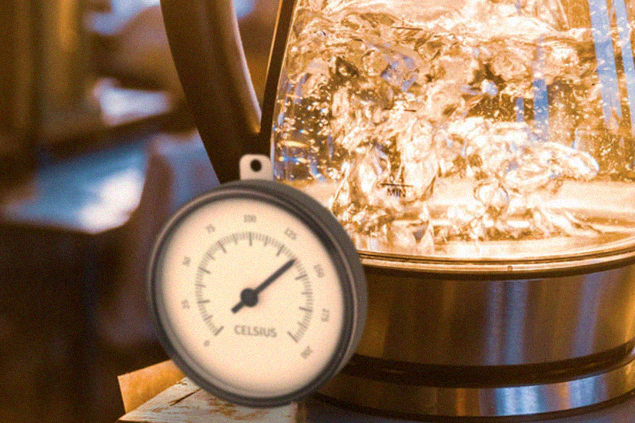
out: 137.5 °C
